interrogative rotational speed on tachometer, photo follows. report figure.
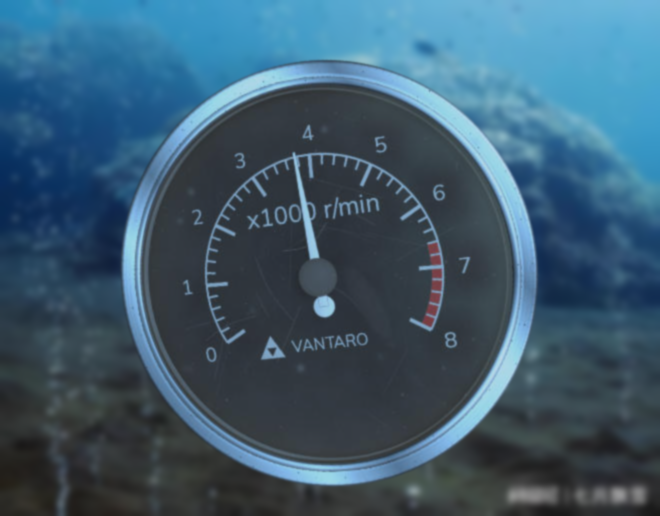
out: 3800 rpm
